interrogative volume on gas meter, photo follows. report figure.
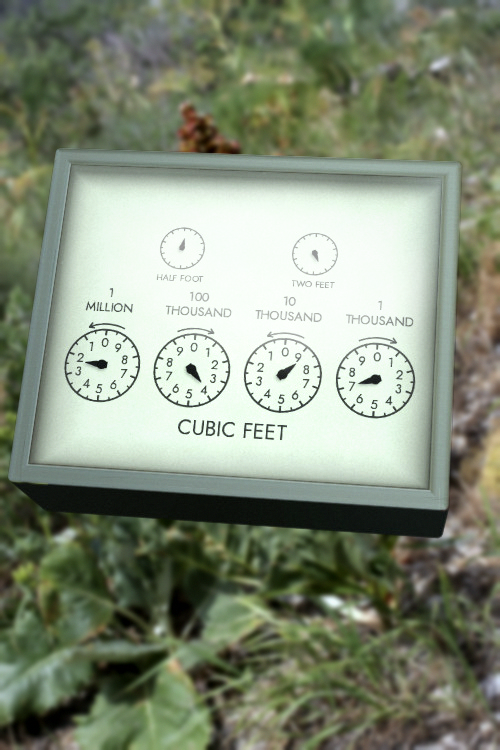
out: 238700 ft³
